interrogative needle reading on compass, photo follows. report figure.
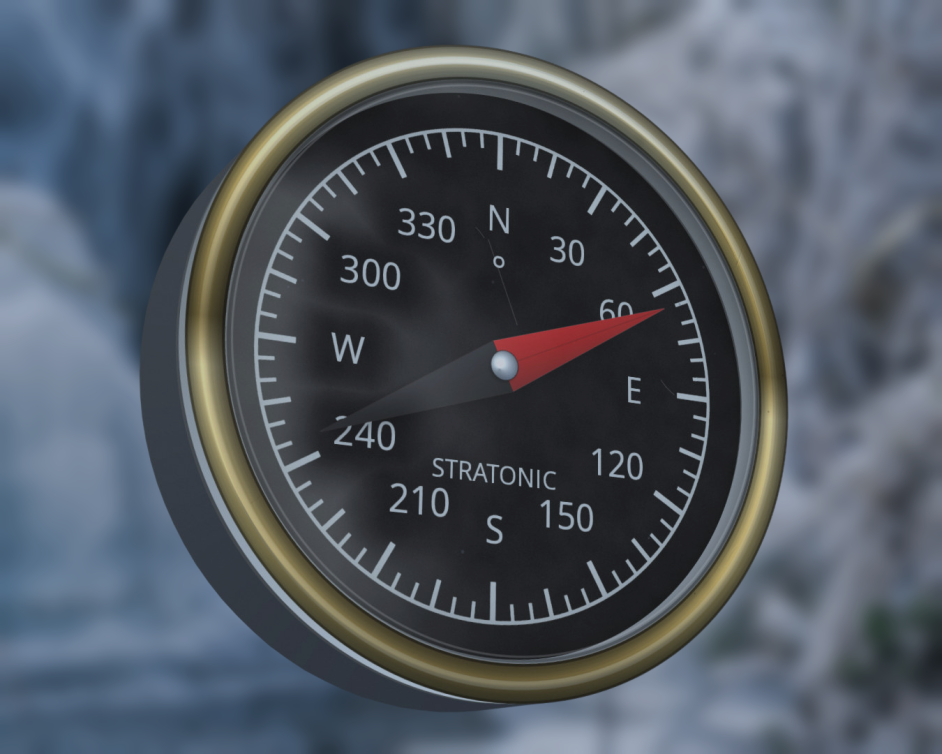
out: 65 °
